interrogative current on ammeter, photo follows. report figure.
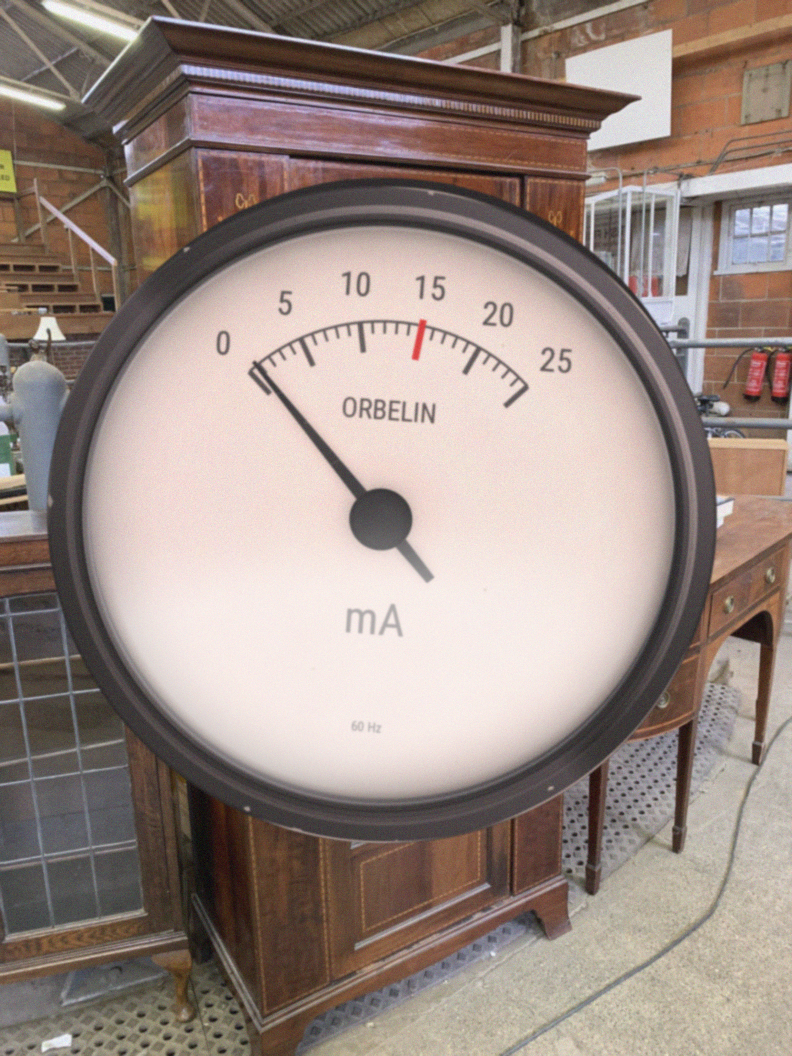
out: 1 mA
